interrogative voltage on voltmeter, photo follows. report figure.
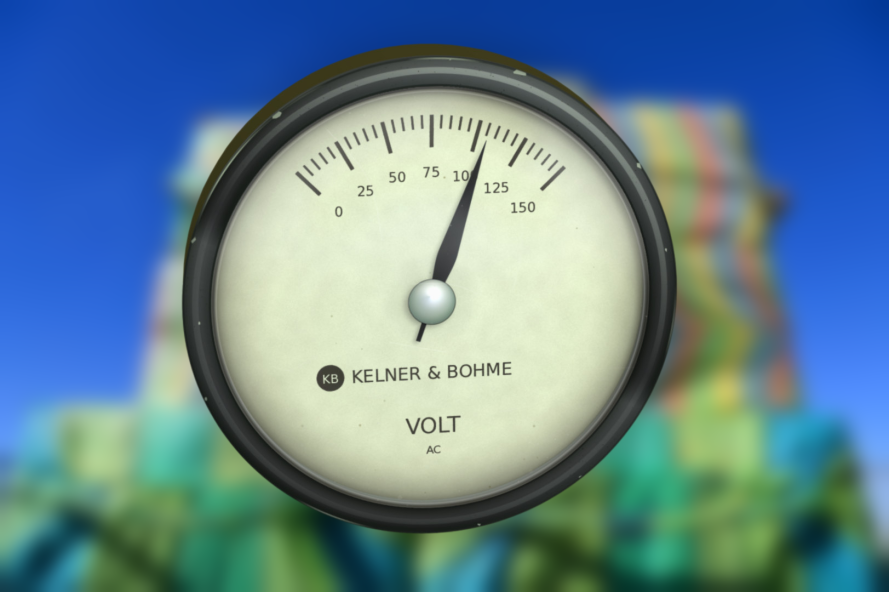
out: 105 V
